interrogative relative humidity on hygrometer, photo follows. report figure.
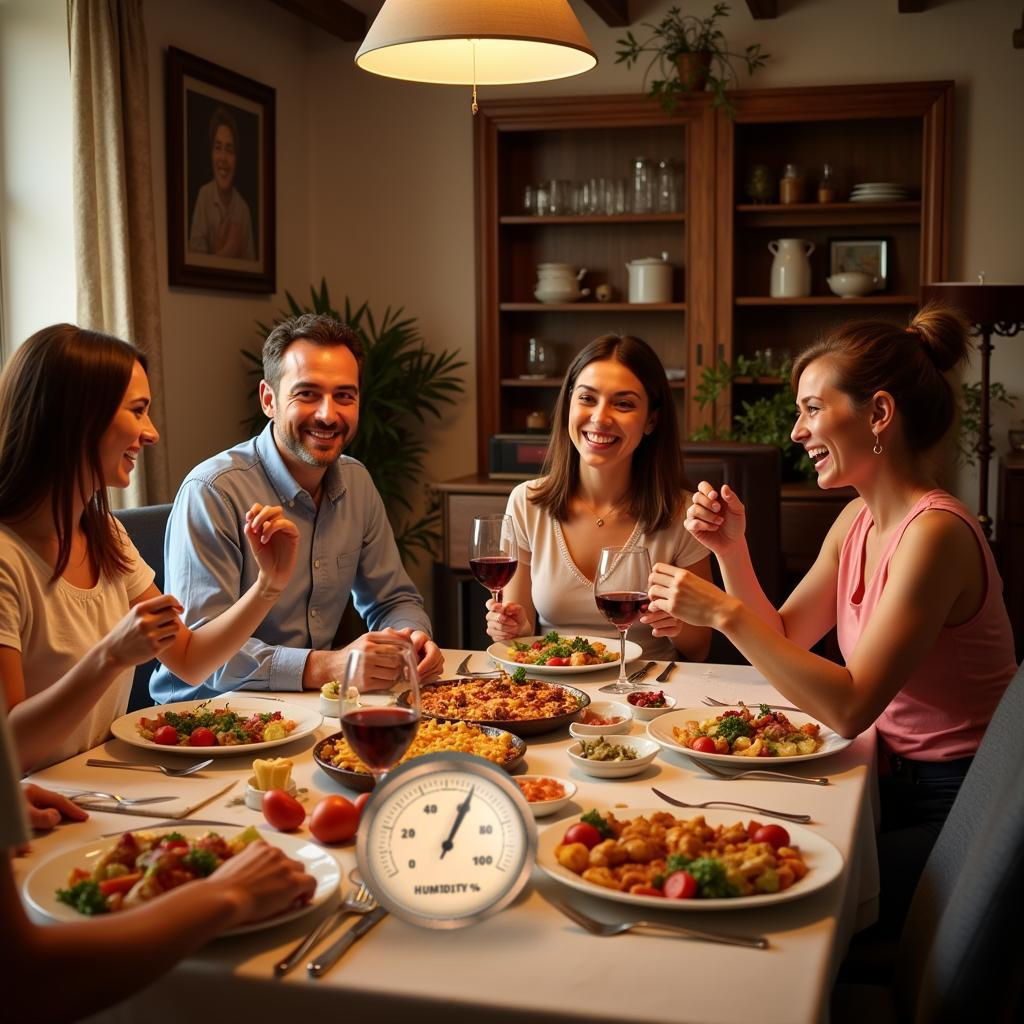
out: 60 %
